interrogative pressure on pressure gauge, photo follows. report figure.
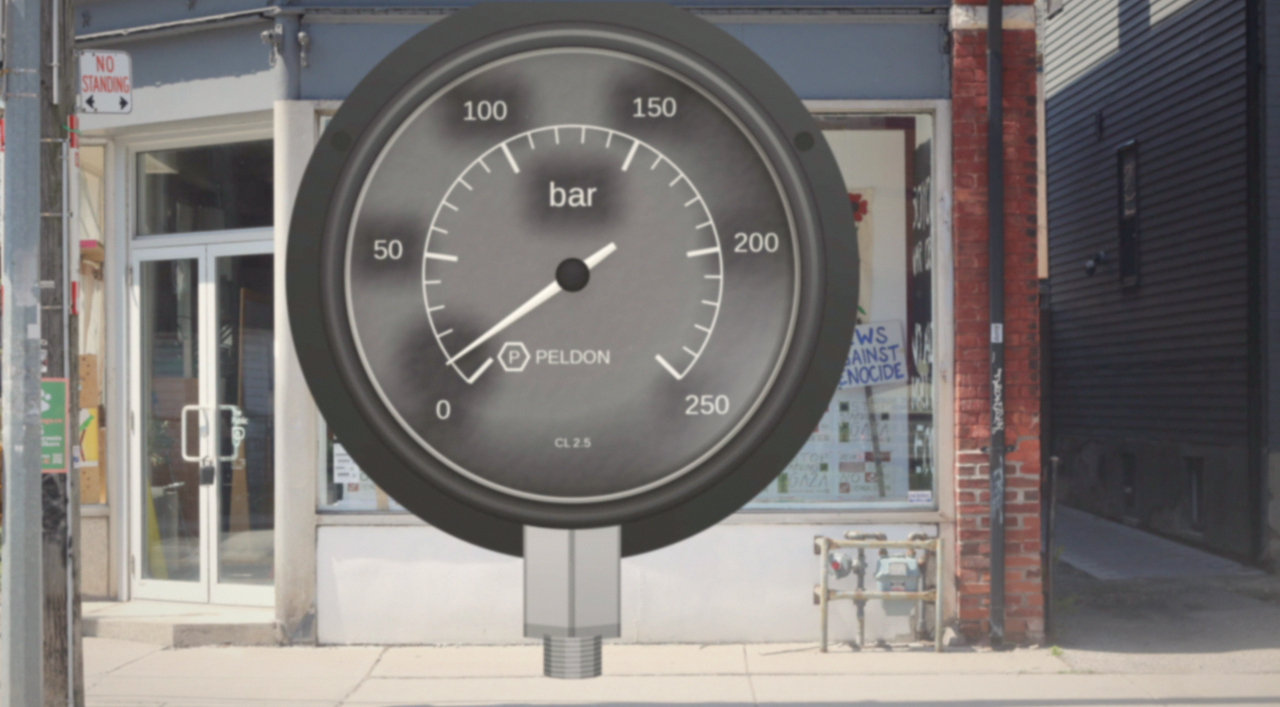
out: 10 bar
